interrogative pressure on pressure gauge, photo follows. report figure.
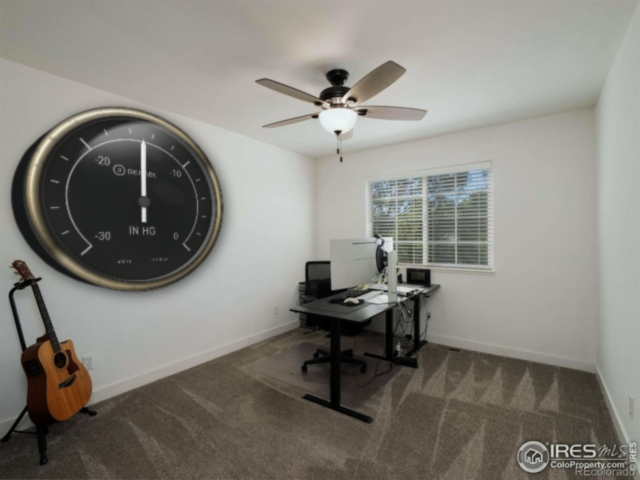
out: -15 inHg
